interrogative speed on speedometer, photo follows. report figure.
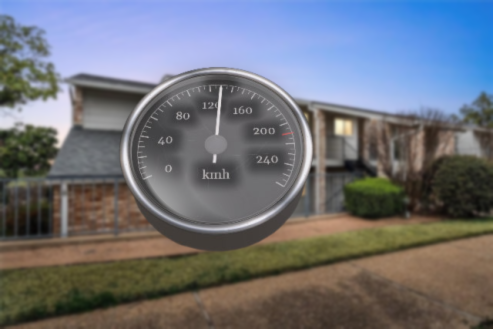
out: 130 km/h
